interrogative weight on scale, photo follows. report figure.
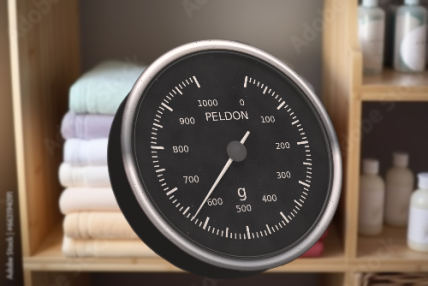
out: 630 g
